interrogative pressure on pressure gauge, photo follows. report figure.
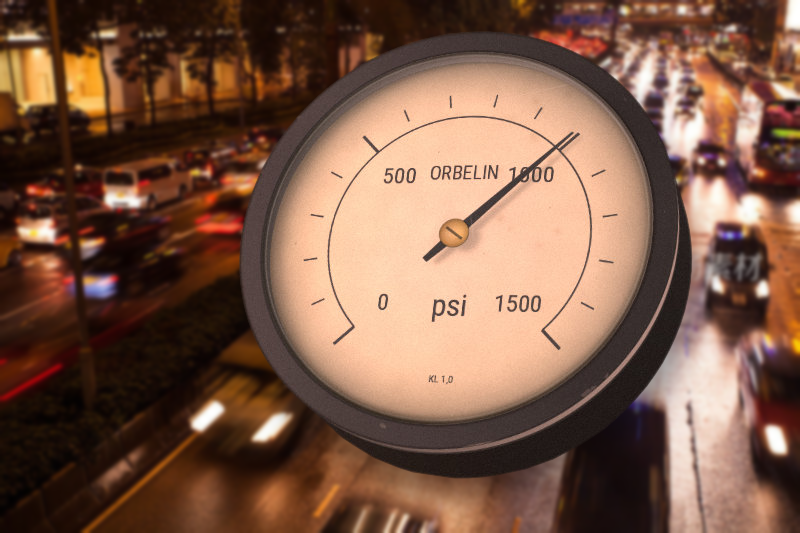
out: 1000 psi
